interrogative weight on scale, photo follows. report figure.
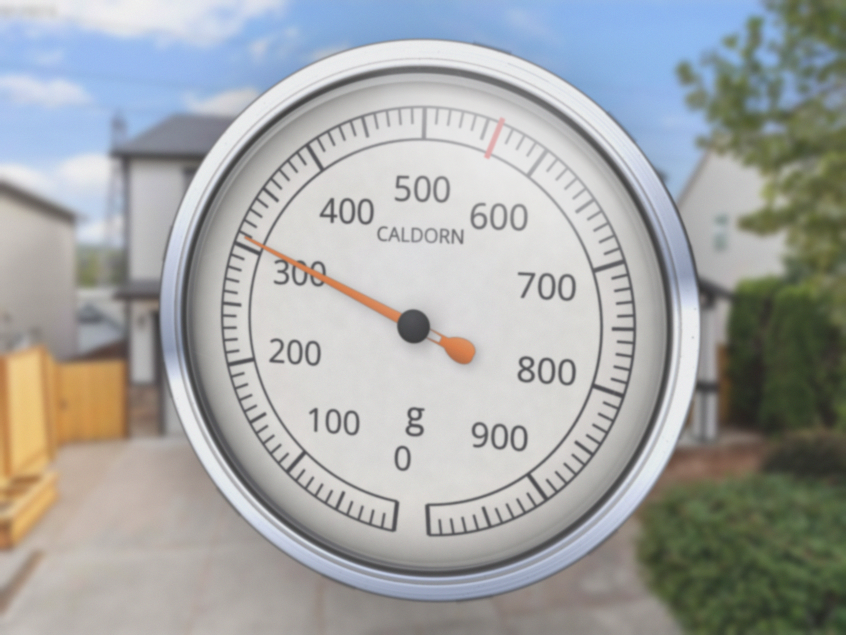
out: 310 g
